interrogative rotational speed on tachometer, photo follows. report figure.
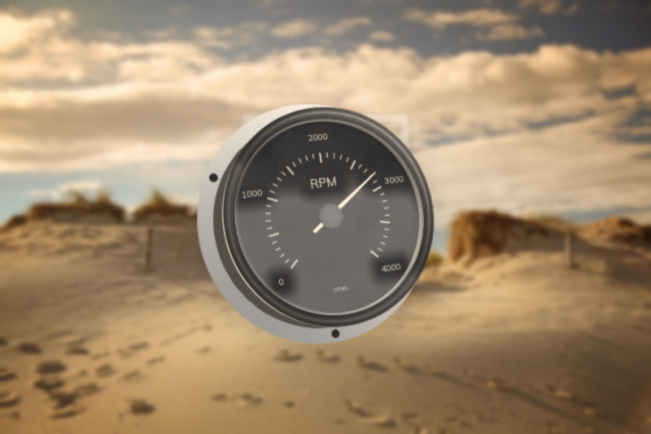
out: 2800 rpm
